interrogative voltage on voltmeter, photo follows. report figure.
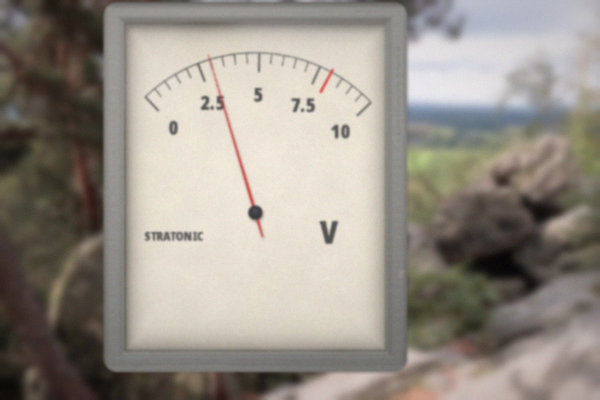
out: 3 V
